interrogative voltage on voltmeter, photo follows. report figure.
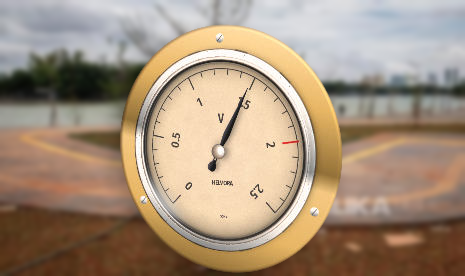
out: 1.5 V
